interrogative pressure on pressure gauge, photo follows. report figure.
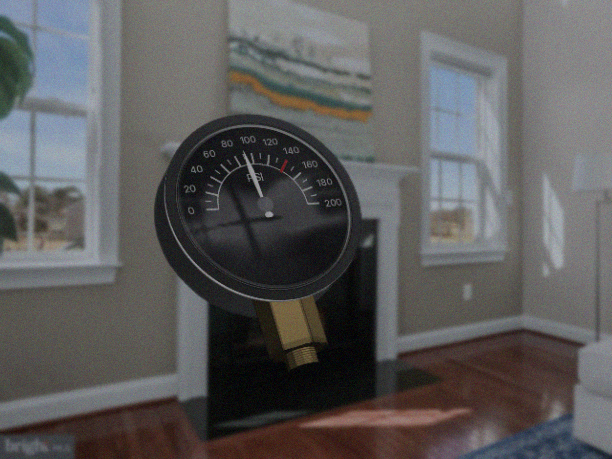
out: 90 psi
